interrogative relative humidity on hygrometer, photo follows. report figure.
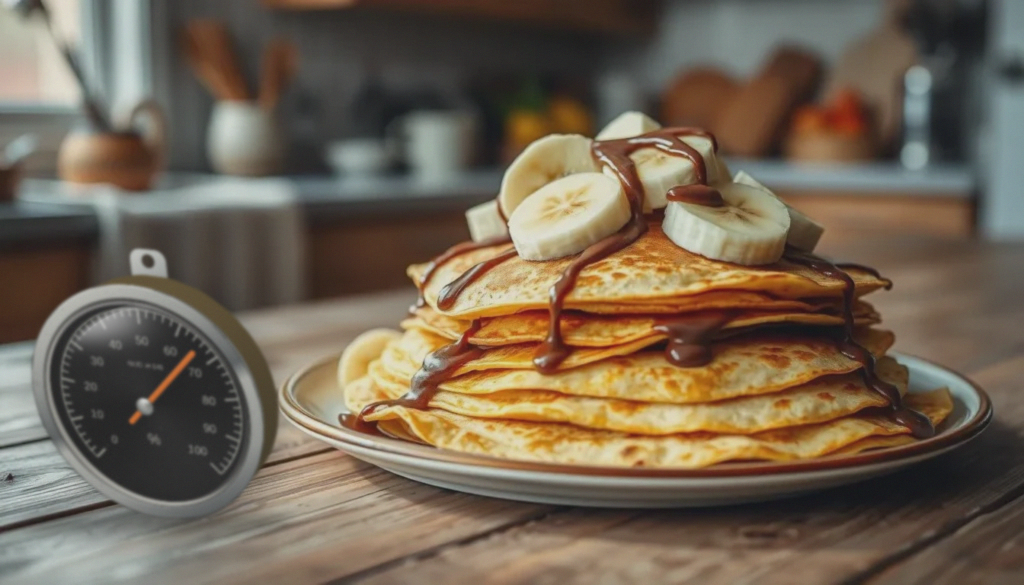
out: 66 %
